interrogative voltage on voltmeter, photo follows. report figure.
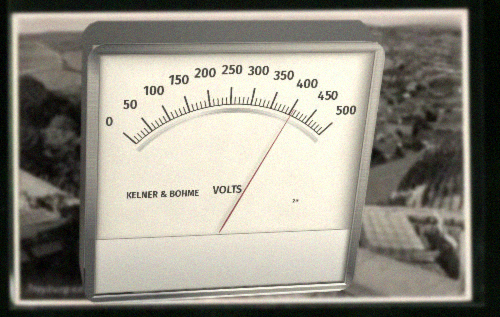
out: 400 V
